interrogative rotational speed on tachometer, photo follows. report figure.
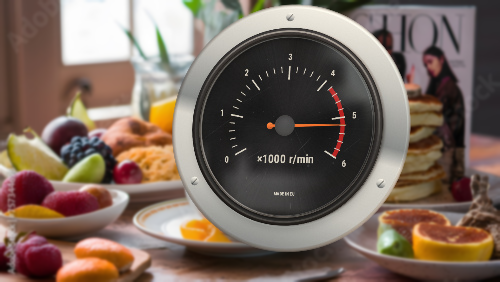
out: 5200 rpm
